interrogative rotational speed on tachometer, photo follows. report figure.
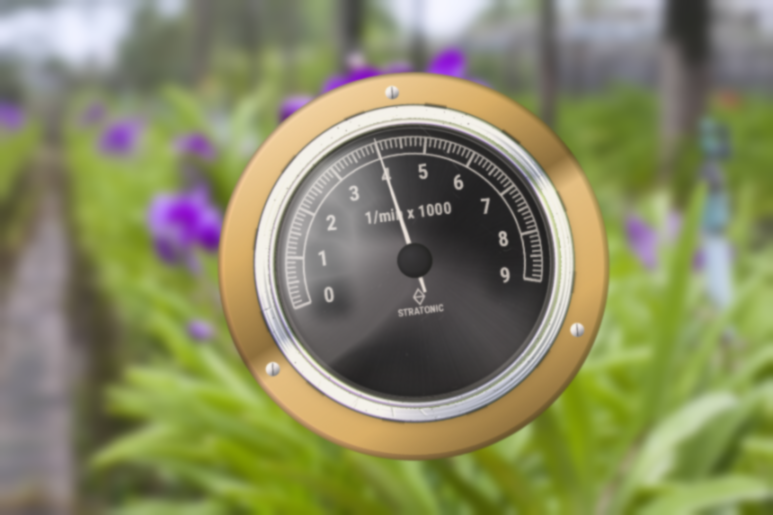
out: 4000 rpm
